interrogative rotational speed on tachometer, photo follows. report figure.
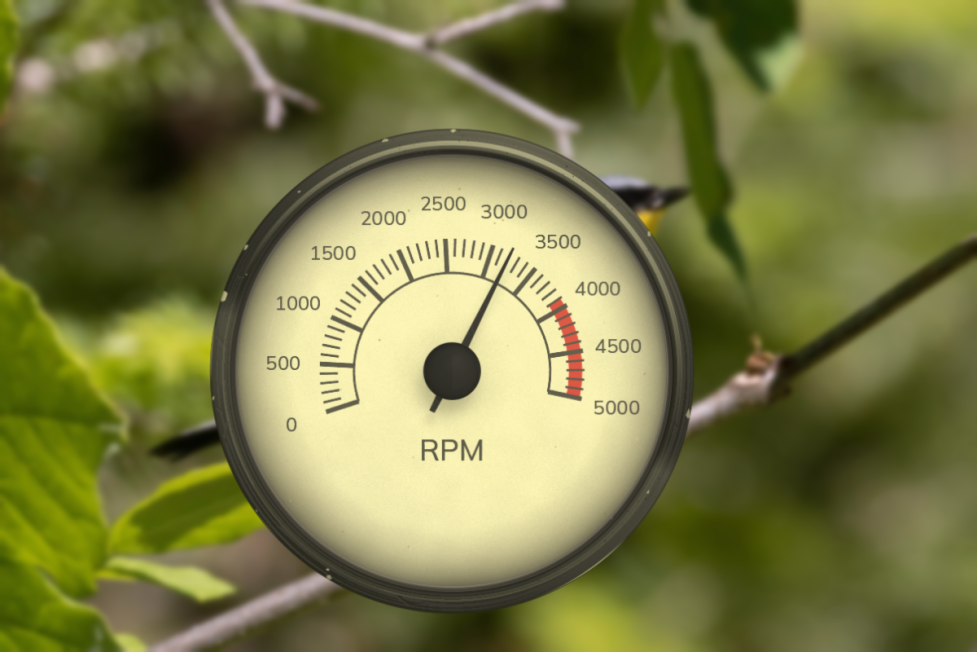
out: 3200 rpm
